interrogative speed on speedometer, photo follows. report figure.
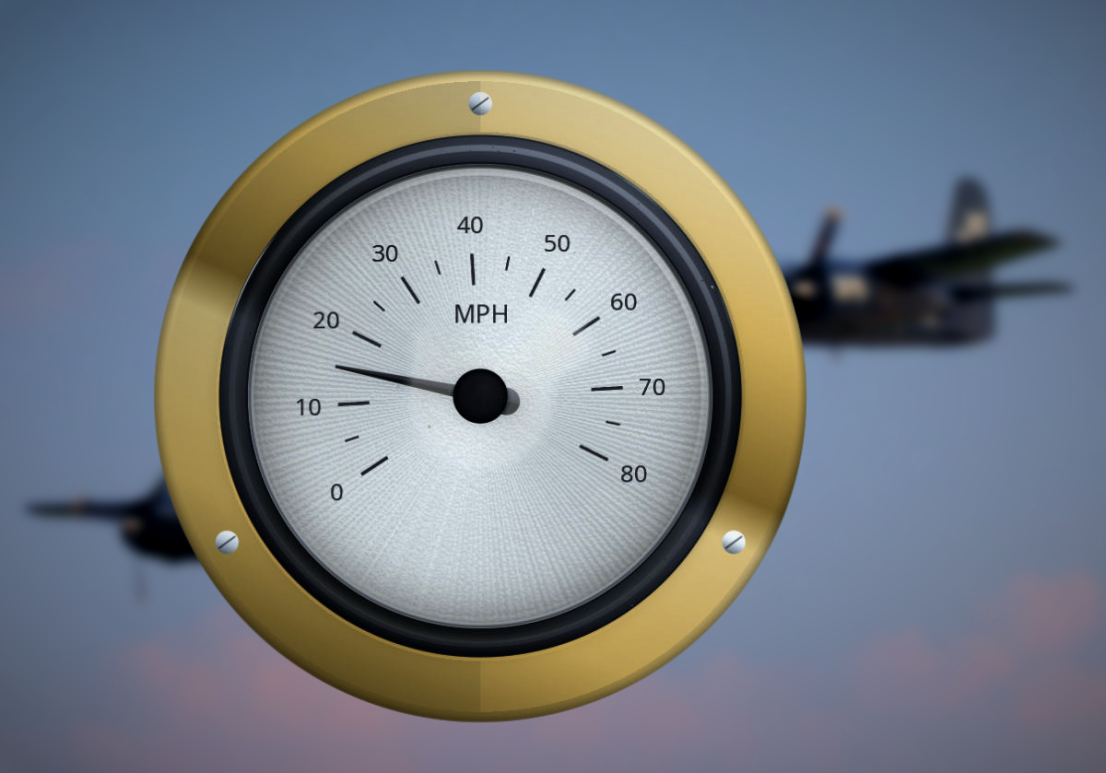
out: 15 mph
